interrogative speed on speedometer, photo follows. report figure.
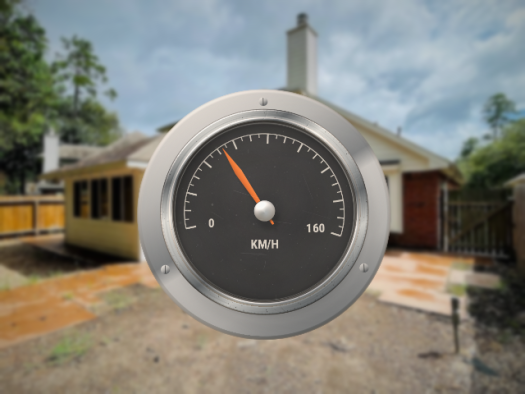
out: 52.5 km/h
